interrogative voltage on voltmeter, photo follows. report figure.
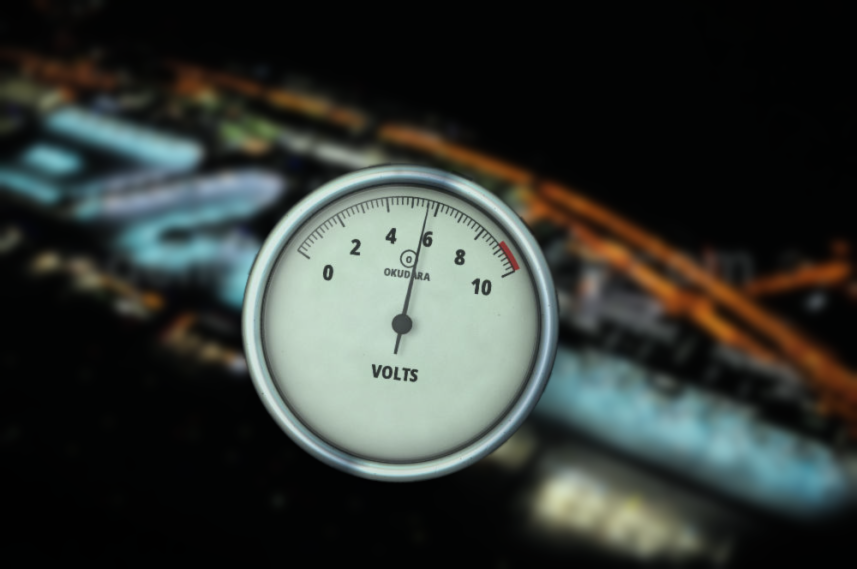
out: 5.6 V
